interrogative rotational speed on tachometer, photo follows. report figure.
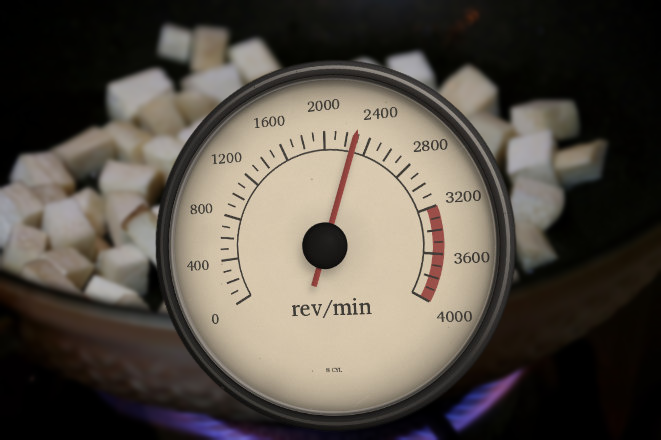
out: 2300 rpm
